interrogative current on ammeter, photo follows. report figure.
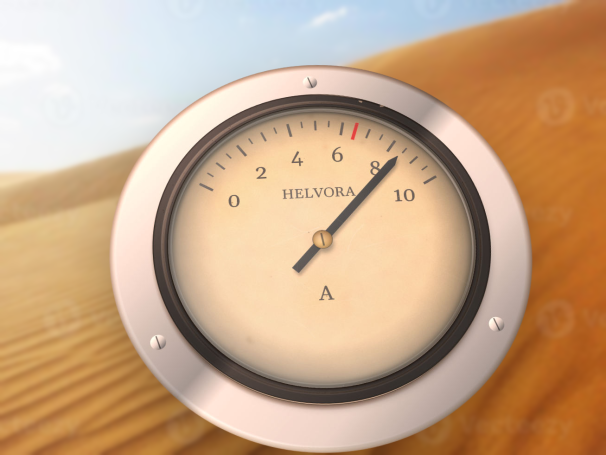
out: 8.5 A
